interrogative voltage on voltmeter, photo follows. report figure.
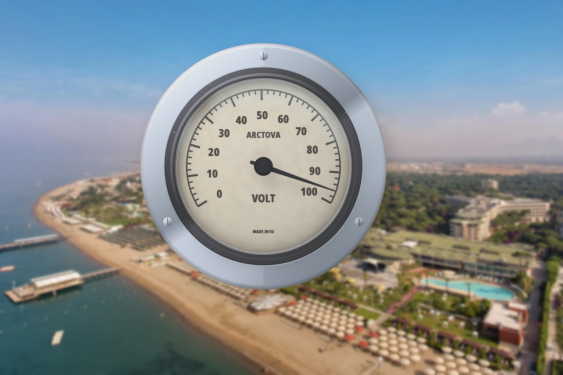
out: 96 V
